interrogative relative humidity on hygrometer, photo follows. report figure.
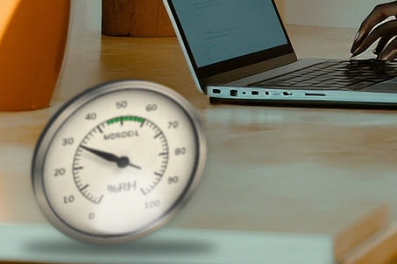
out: 30 %
